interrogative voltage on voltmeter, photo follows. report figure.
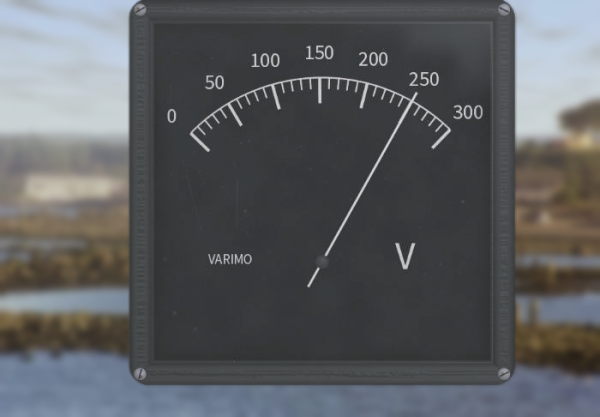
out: 250 V
